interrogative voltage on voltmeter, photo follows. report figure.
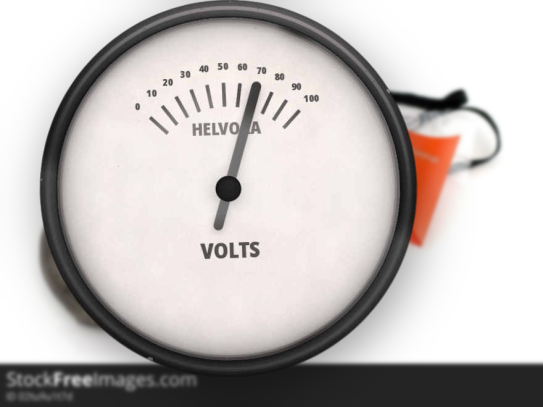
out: 70 V
